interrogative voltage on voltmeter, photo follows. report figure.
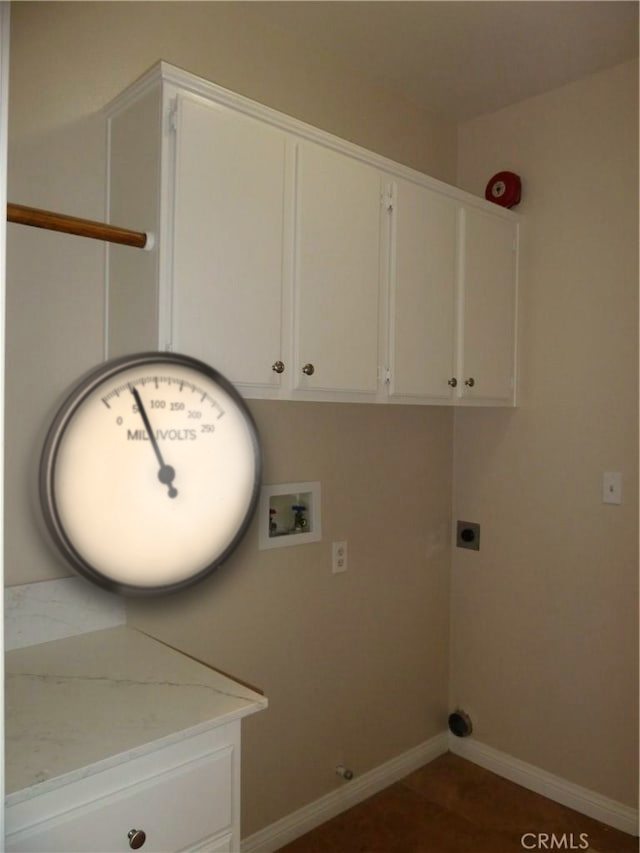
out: 50 mV
